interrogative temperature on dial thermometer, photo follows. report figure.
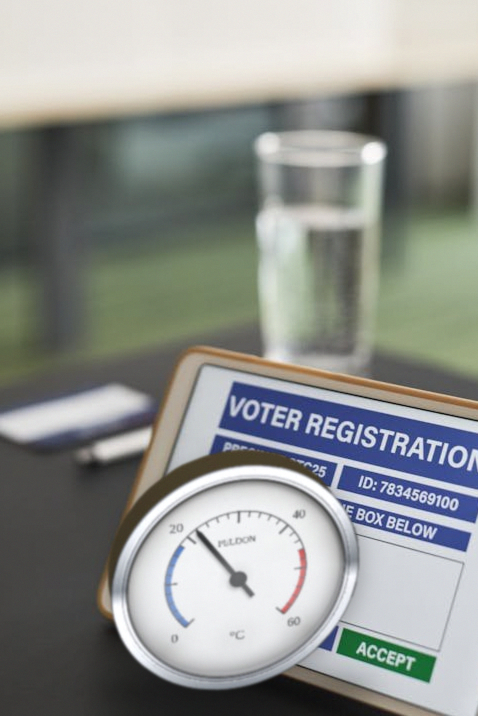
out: 22 °C
